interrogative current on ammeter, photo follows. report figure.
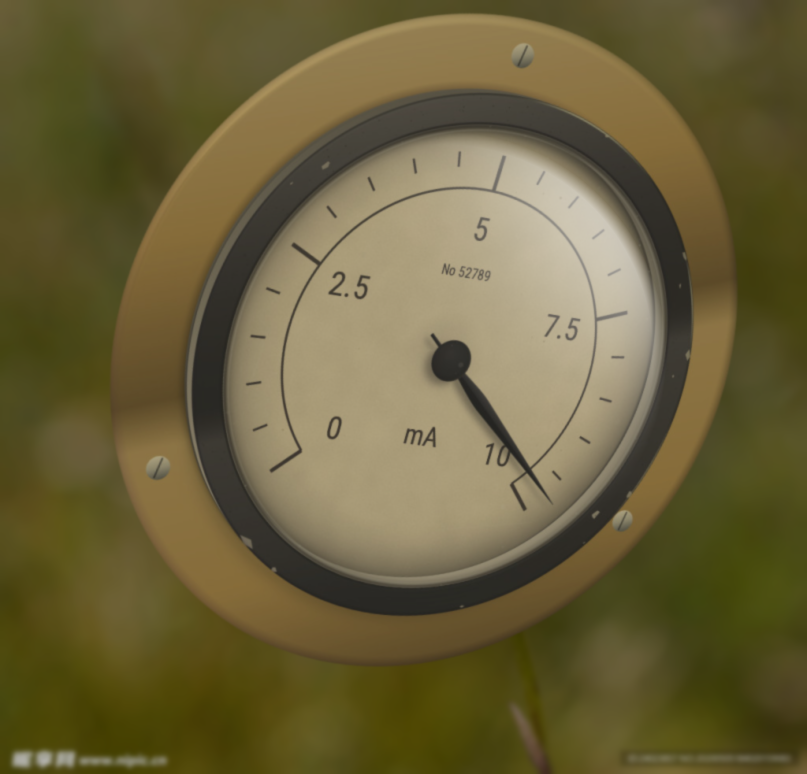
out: 9.75 mA
